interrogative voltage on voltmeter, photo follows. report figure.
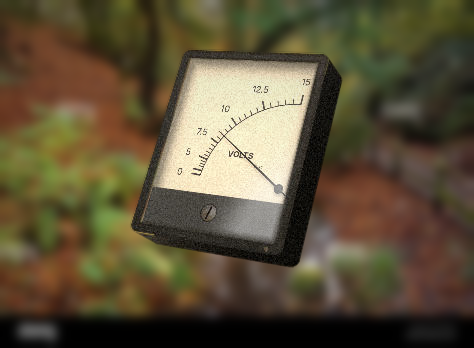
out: 8.5 V
